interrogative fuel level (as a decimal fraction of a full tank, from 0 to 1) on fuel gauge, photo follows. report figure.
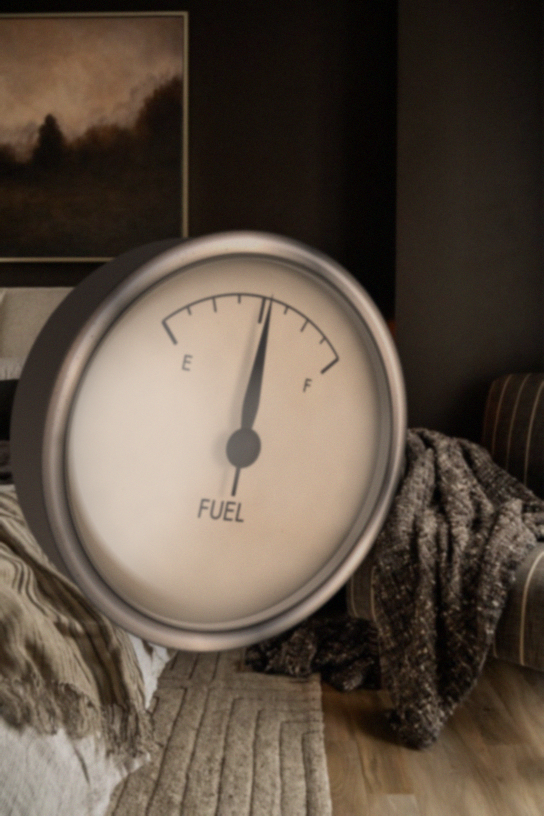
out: 0.5
